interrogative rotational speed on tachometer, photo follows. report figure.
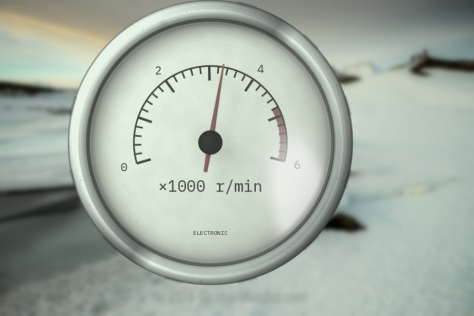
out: 3300 rpm
